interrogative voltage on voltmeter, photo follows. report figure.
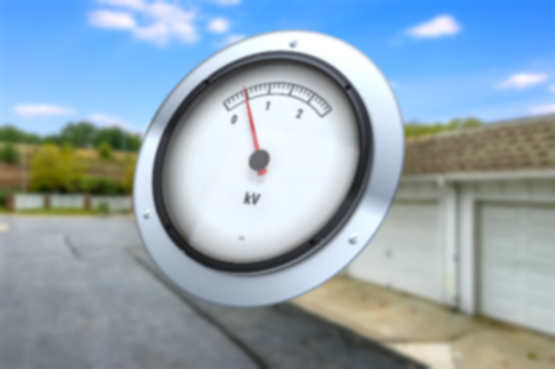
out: 0.5 kV
